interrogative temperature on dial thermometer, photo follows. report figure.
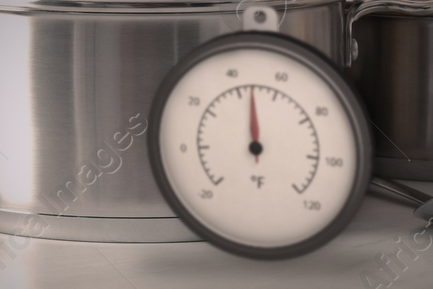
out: 48 °F
